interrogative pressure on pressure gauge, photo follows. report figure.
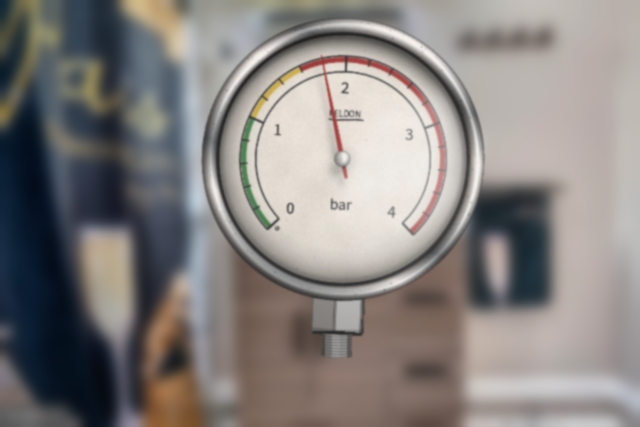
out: 1.8 bar
